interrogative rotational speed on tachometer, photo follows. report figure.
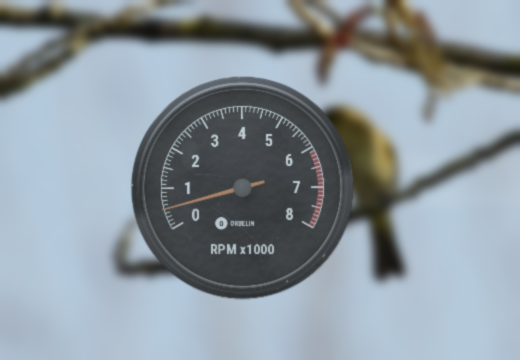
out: 500 rpm
